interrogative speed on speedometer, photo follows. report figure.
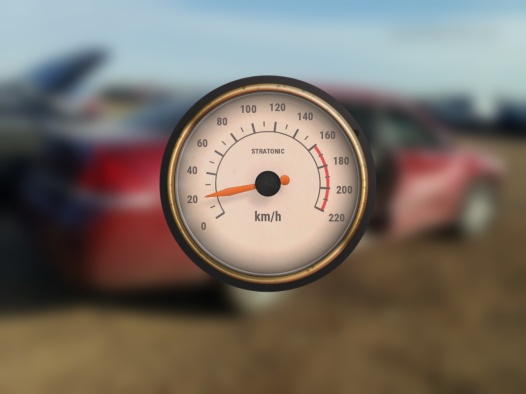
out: 20 km/h
